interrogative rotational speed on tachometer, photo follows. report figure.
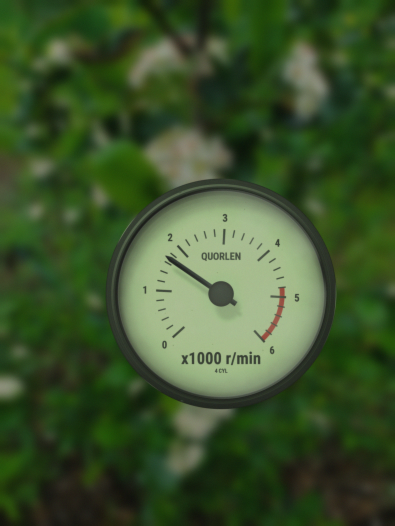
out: 1700 rpm
